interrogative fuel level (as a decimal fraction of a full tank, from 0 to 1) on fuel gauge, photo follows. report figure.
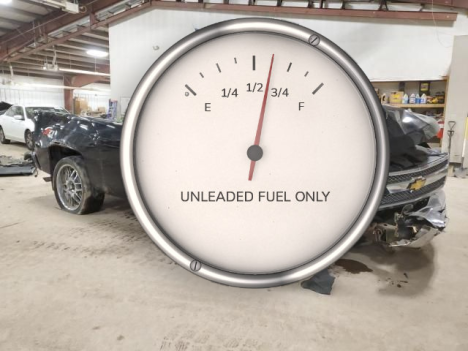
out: 0.625
